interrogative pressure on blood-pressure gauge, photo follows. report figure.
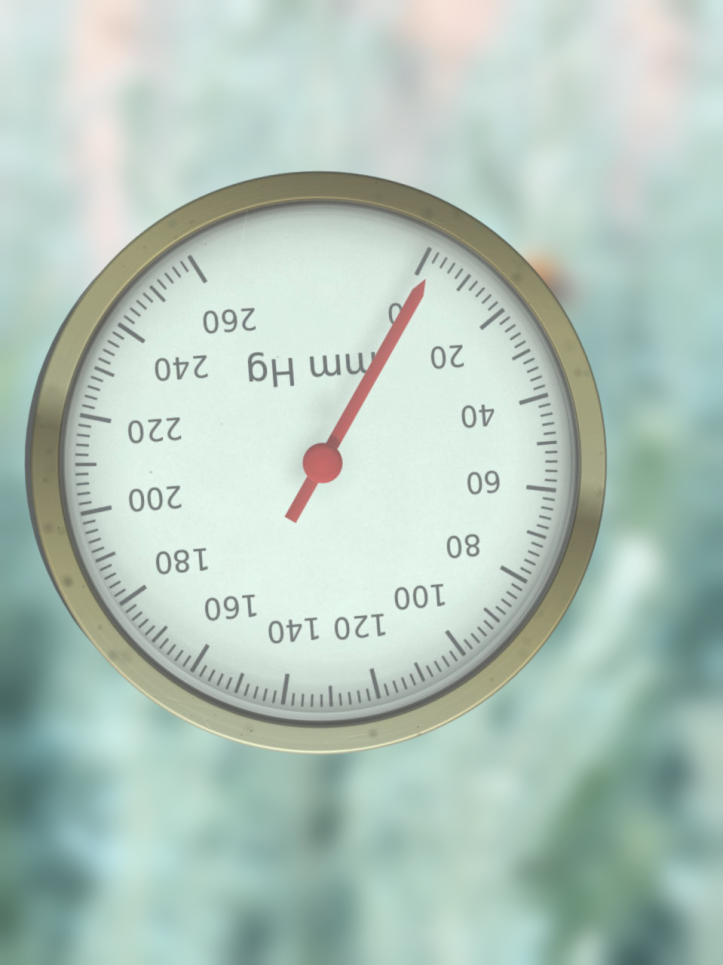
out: 2 mmHg
